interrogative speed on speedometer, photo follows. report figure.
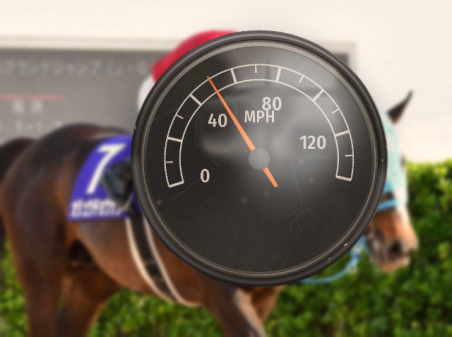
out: 50 mph
